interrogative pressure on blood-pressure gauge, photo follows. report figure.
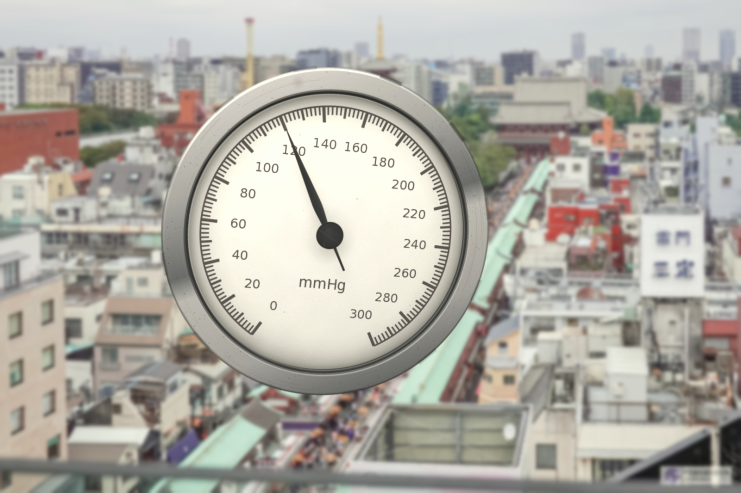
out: 120 mmHg
